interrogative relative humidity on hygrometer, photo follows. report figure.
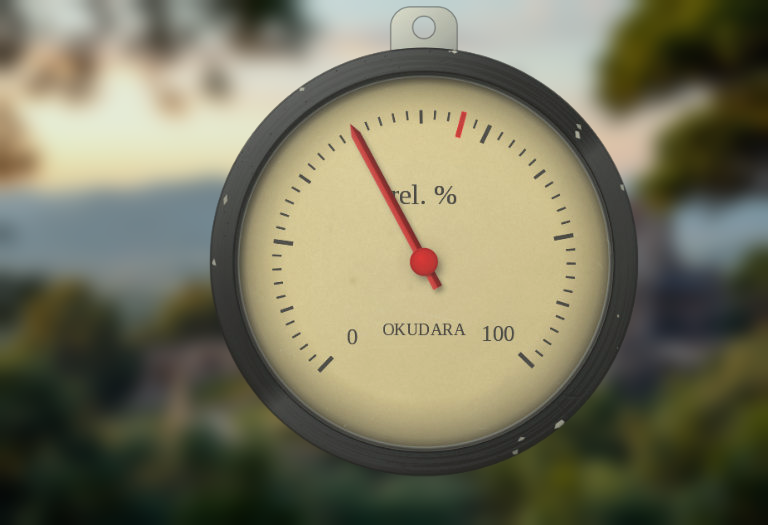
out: 40 %
